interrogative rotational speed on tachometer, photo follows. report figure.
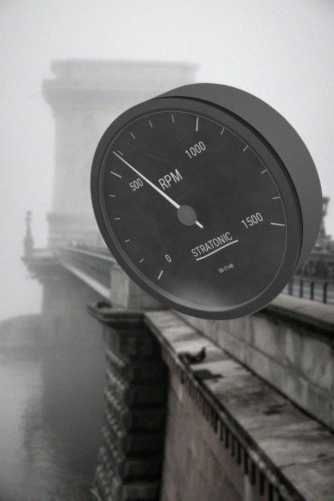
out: 600 rpm
